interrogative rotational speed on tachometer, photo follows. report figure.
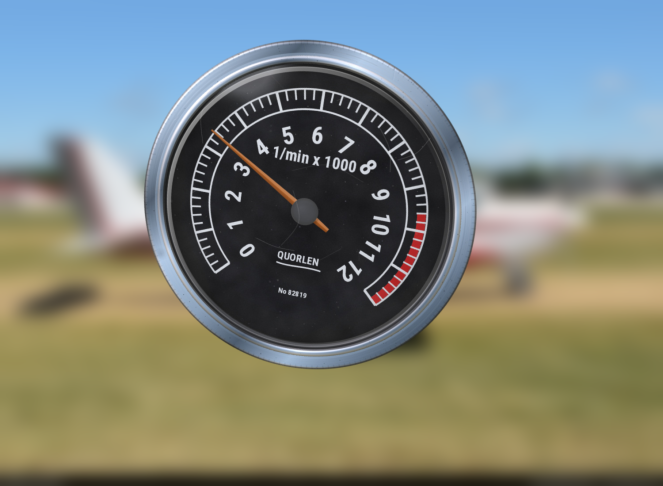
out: 3400 rpm
